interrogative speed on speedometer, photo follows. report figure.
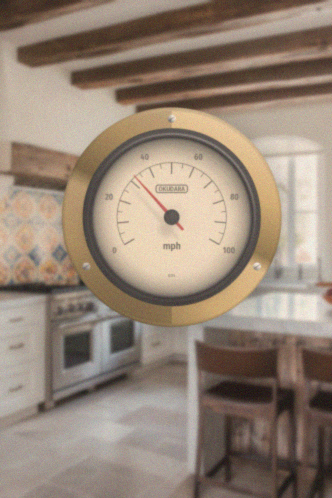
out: 32.5 mph
